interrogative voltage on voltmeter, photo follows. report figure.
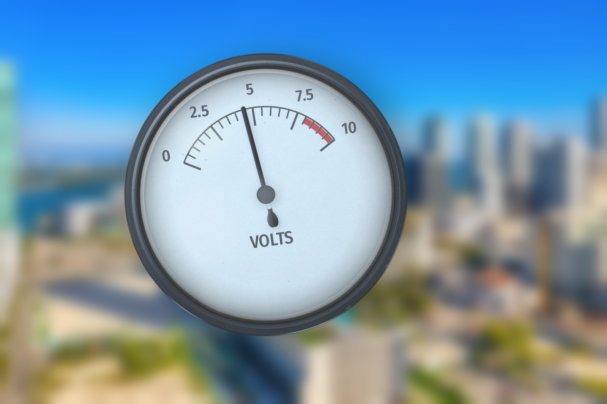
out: 4.5 V
